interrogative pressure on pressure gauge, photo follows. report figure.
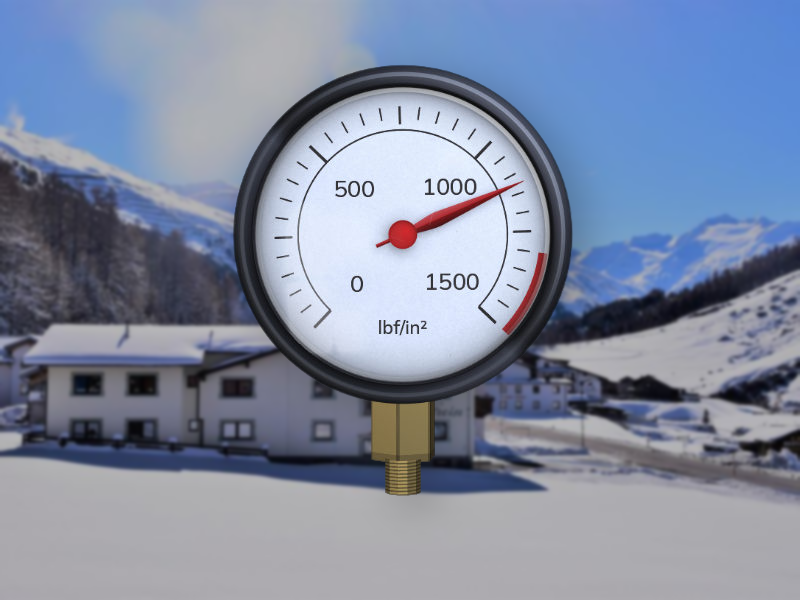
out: 1125 psi
